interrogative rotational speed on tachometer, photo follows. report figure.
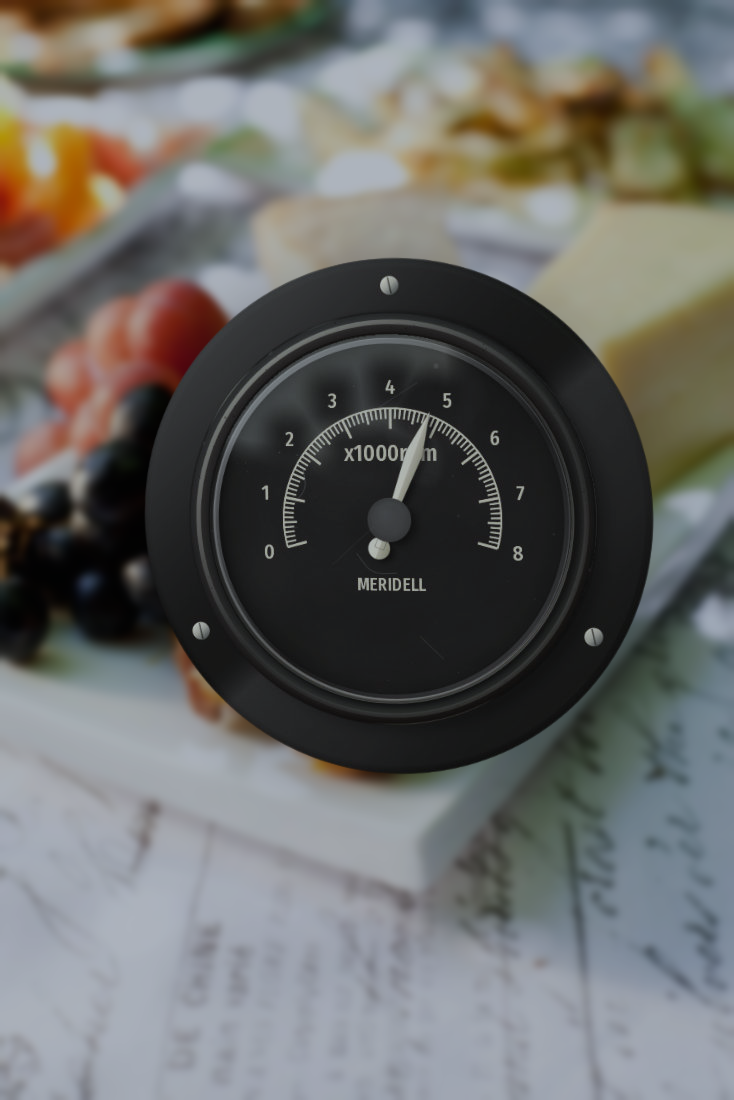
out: 4800 rpm
